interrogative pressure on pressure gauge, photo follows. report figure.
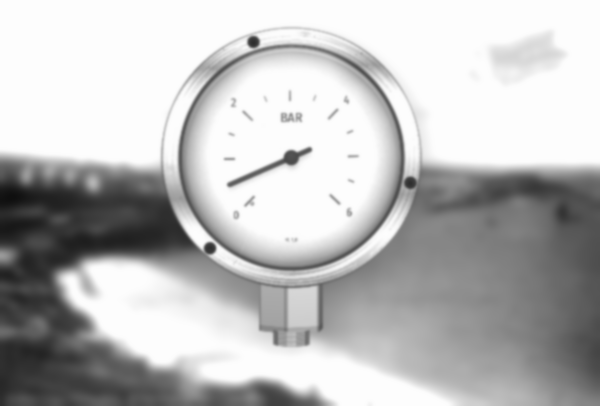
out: 0.5 bar
